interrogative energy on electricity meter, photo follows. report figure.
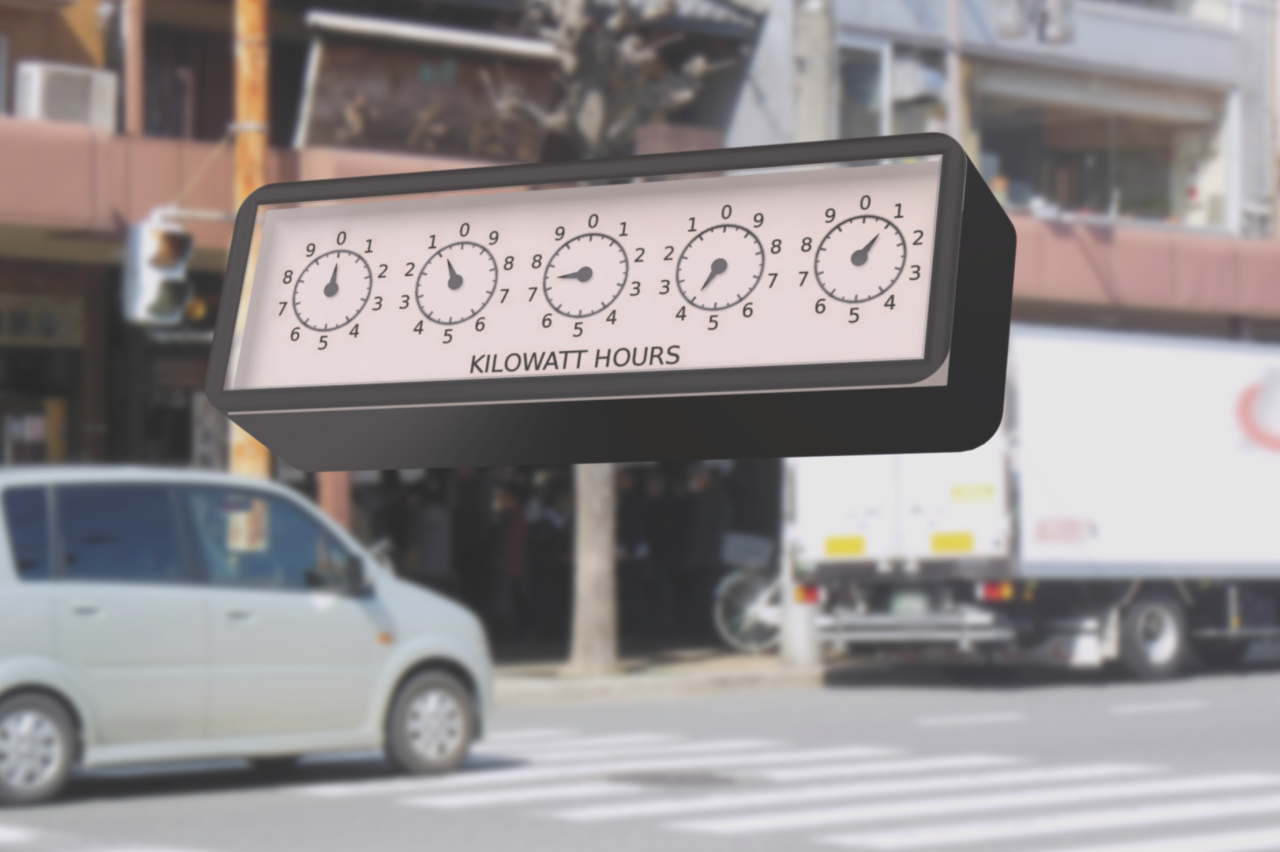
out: 741 kWh
